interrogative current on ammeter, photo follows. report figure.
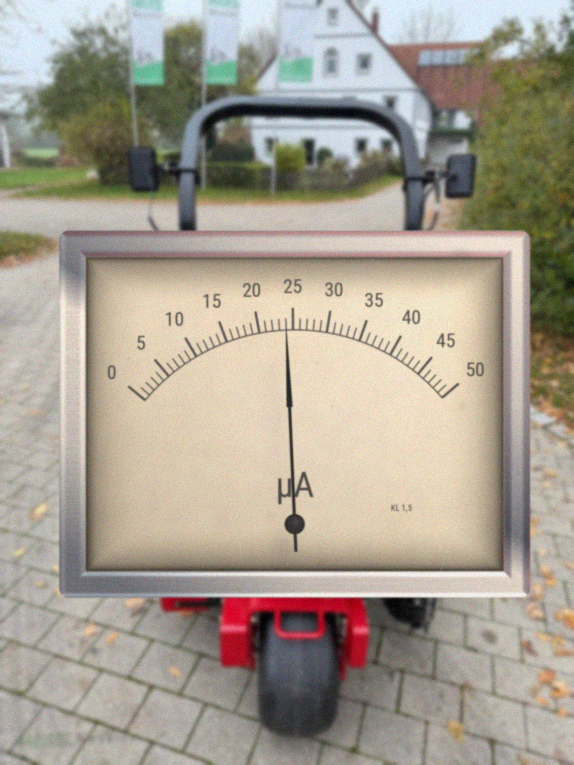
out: 24 µA
